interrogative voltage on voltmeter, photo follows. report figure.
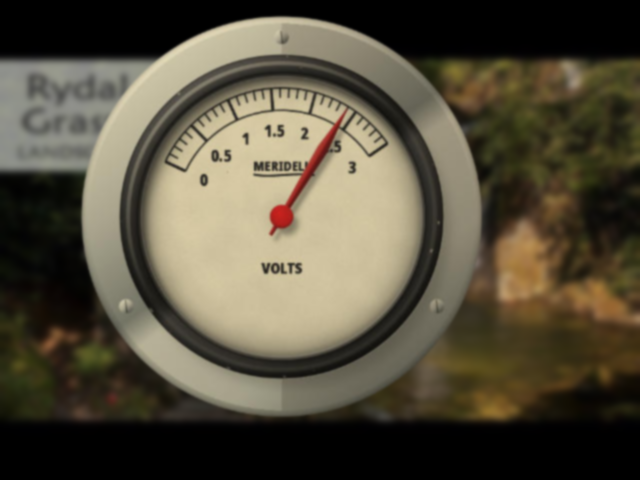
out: 2.4 V
